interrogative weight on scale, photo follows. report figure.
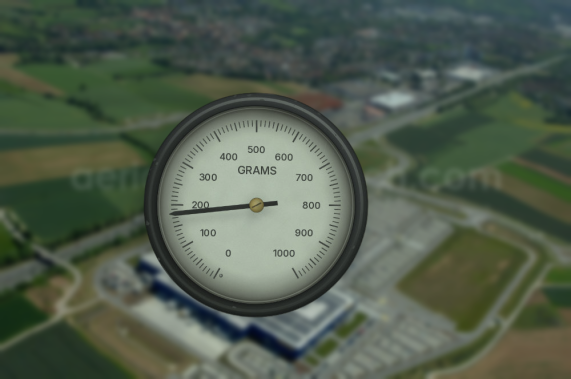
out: 180 g
